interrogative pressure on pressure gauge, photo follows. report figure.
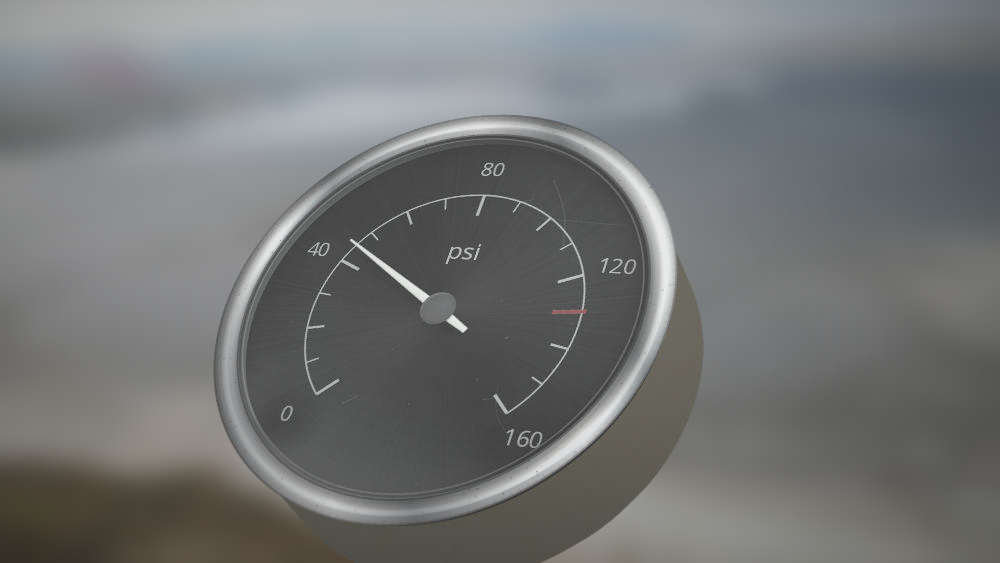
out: 45 psi
